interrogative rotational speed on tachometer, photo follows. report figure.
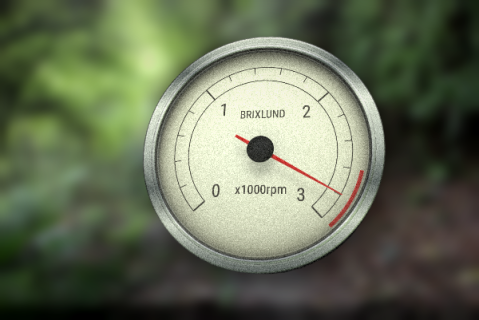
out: 2800 rpm
